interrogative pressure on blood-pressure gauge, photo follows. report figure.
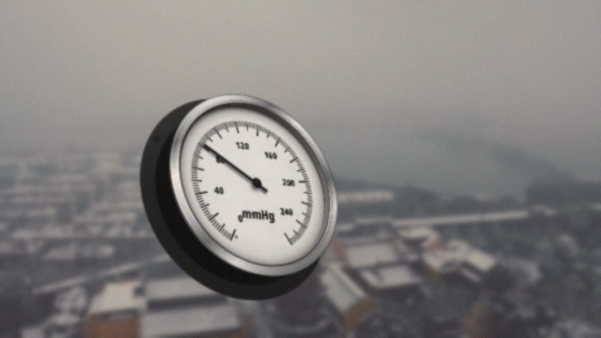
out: 80 mmHg
